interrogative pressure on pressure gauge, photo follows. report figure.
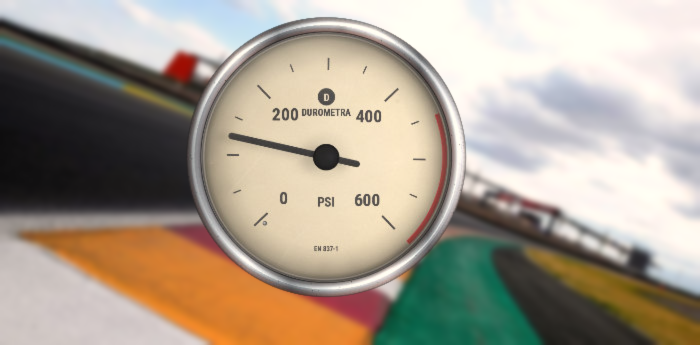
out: 125 psi
